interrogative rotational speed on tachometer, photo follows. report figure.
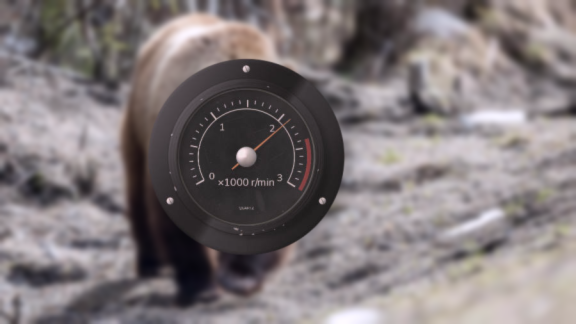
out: 2100 rpm
